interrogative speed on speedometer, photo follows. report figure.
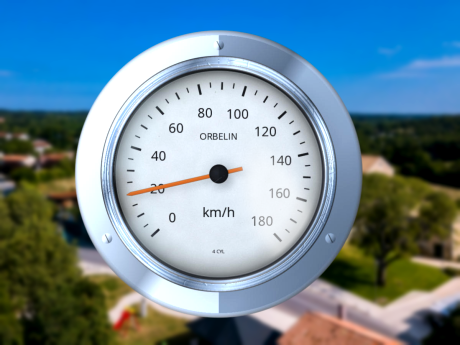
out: 20 km/h
